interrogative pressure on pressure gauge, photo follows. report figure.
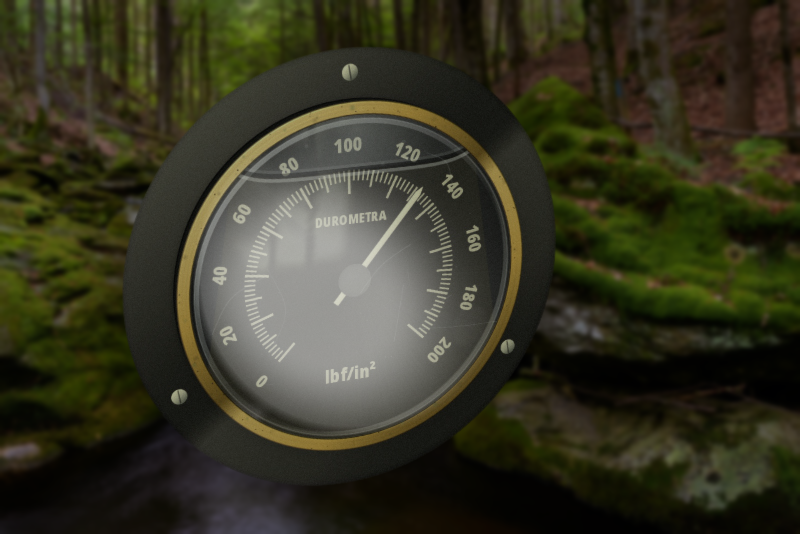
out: 130 psi
